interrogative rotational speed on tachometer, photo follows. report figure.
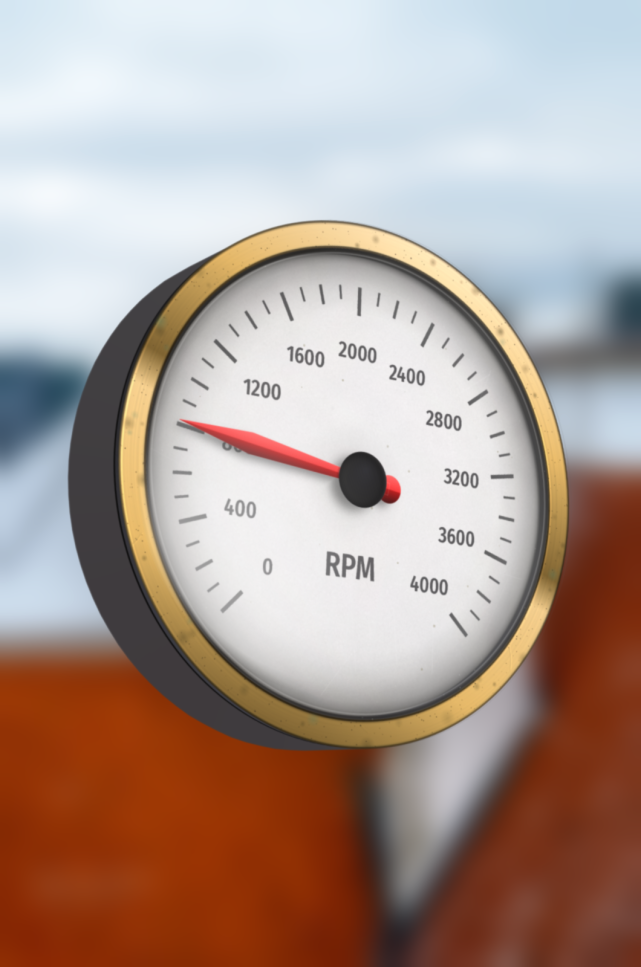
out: 800 rpm
